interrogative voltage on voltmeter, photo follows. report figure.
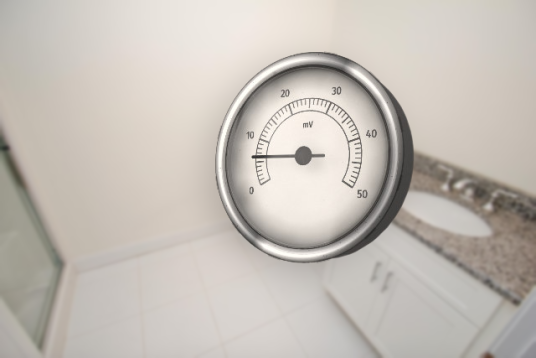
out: 6 mV
